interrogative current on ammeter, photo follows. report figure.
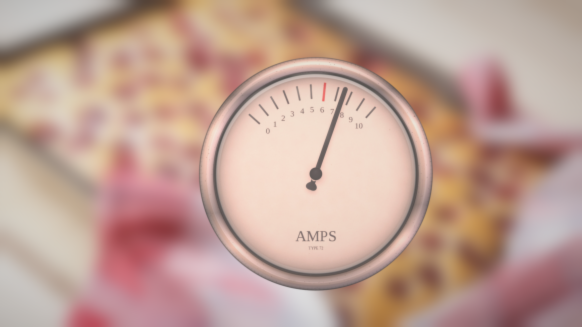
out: 7.5 A
